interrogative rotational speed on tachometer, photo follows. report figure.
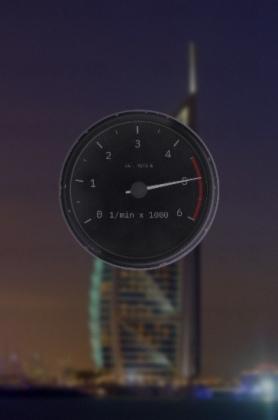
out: 5000 rpm
